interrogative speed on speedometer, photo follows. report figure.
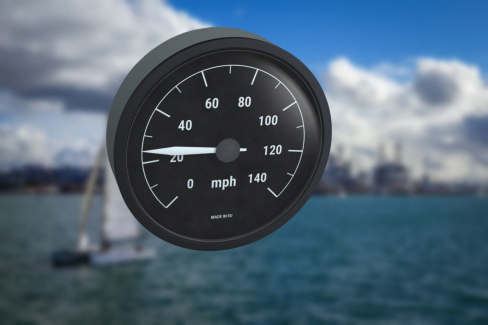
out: 25 mph
